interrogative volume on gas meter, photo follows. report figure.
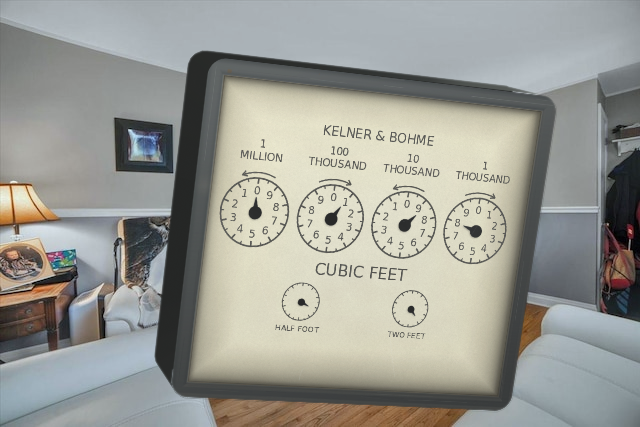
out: 8800 ft³
